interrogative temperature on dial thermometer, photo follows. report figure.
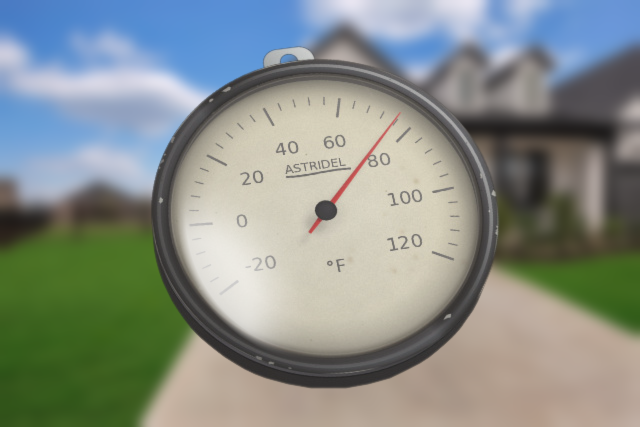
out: 76 °F
